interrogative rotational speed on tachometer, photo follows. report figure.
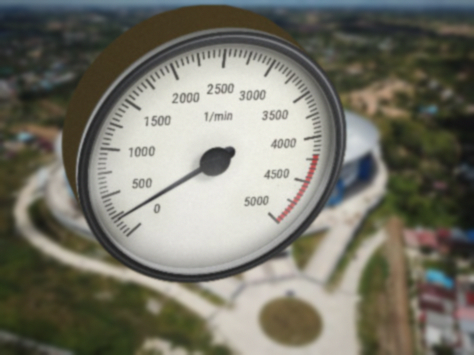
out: 250 rpm
